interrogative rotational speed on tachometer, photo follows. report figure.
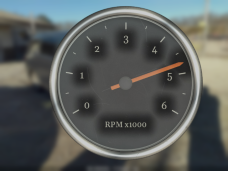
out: 4750 rpm
